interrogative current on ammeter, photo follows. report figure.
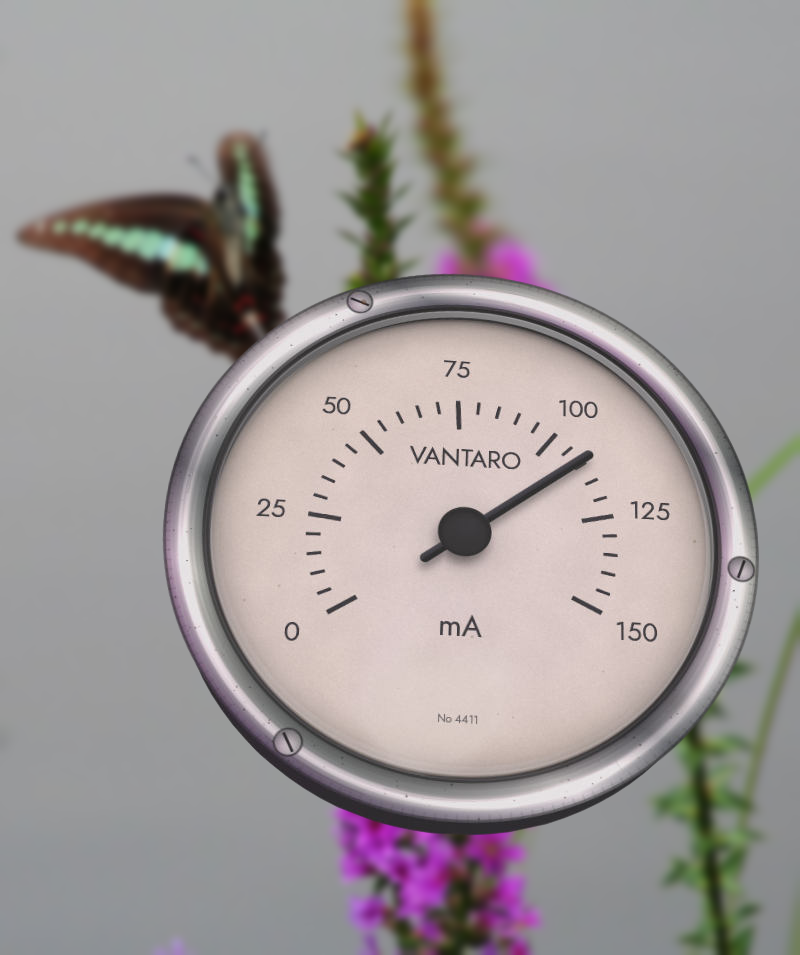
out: 110 mA
